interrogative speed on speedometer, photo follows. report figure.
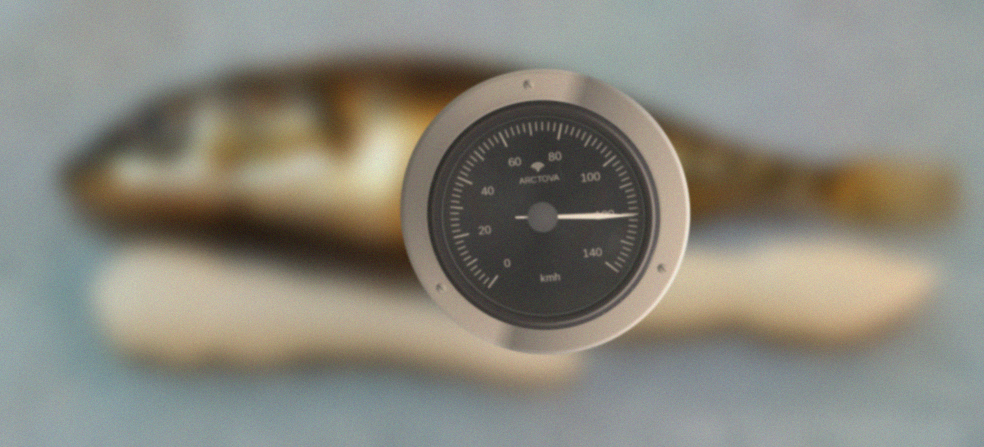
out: 120 km/h
